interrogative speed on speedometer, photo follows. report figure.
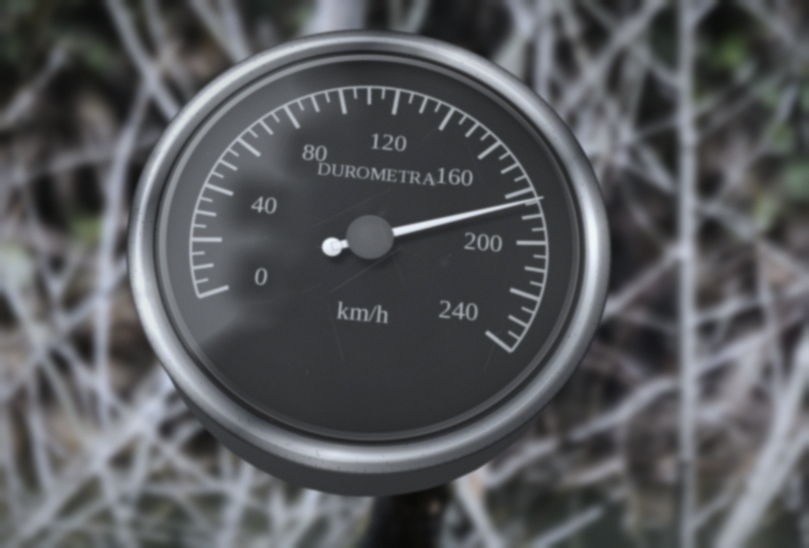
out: 185 km/h
